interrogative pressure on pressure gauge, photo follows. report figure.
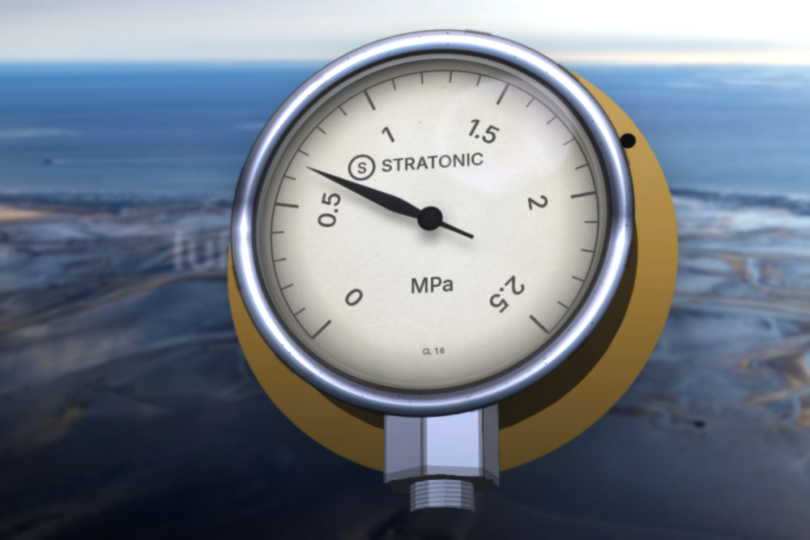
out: 0.65 MPa
